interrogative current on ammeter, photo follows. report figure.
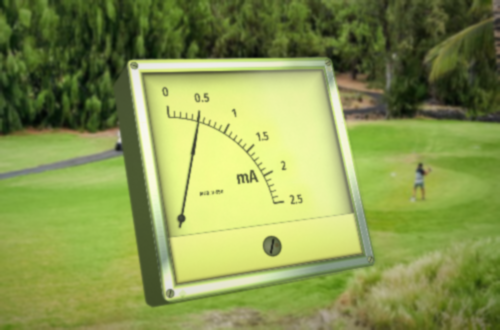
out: 0.5 mA
